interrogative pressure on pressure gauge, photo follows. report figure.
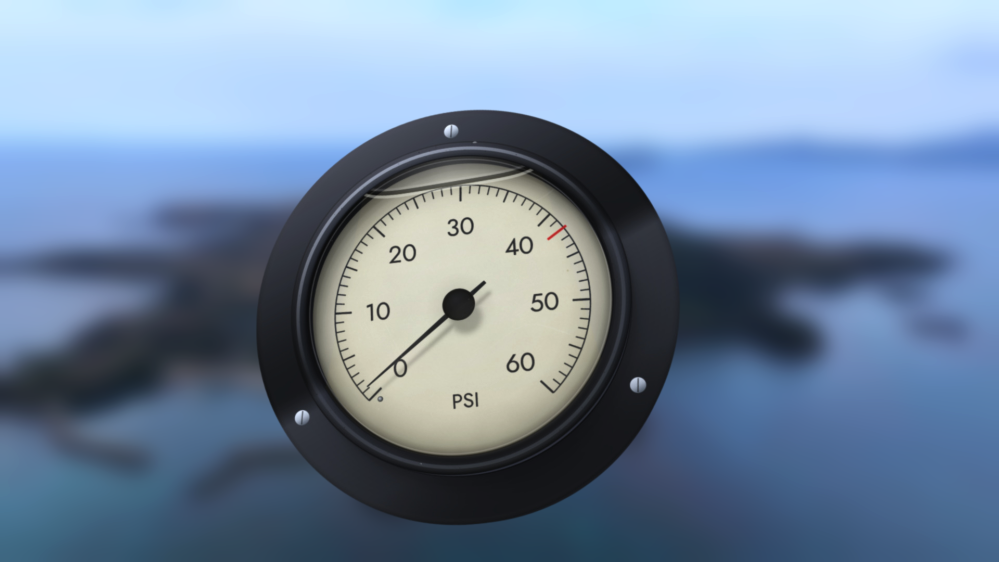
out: 1 psi
